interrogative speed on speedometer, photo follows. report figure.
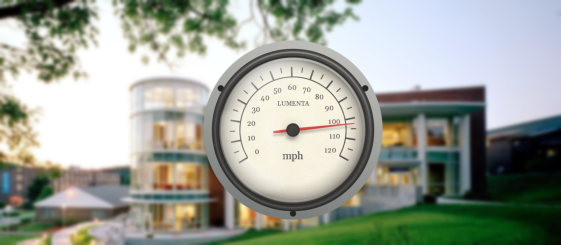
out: 102.5 mph
